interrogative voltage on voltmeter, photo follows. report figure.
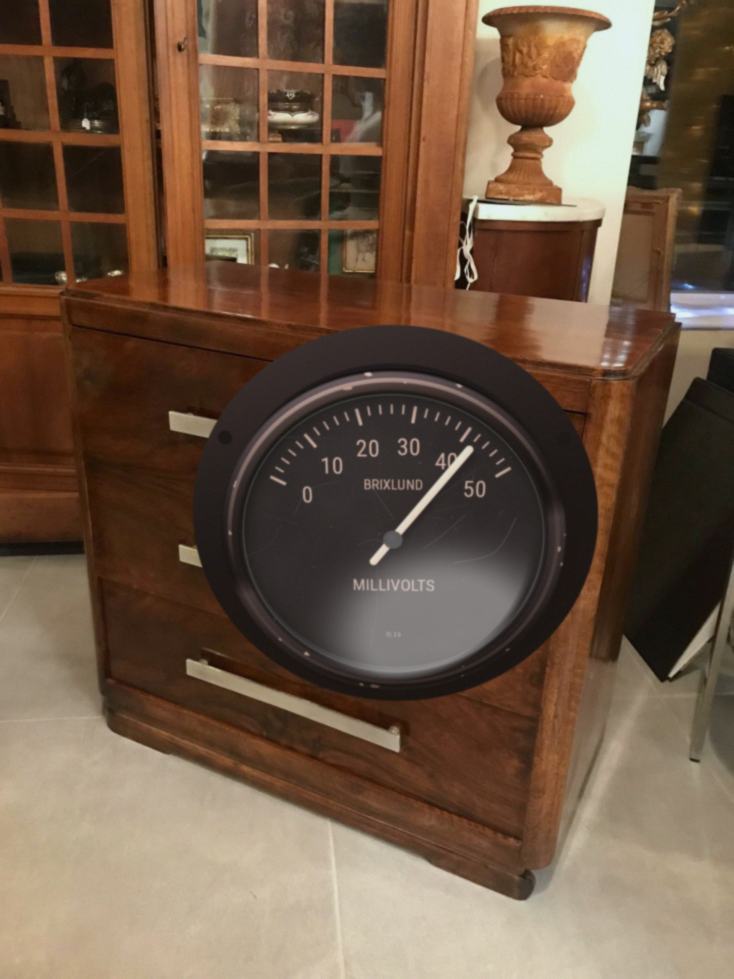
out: 42 mV
